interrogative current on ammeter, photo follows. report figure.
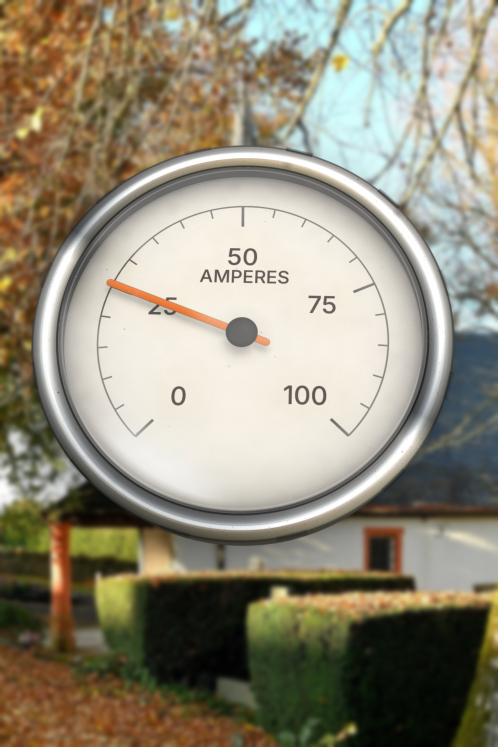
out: 25 A
